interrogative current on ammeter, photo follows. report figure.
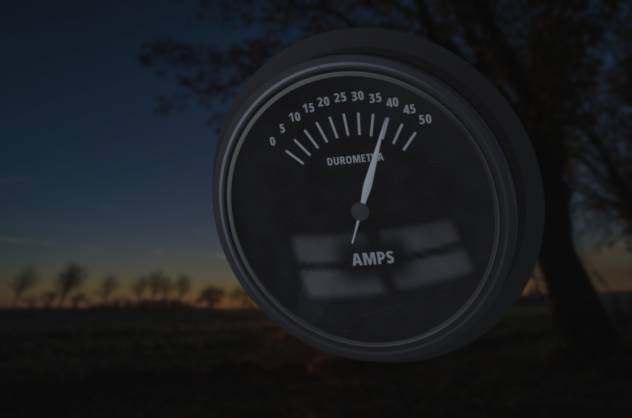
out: 40 A
